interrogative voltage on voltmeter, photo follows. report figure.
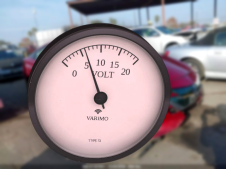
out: 6 V
